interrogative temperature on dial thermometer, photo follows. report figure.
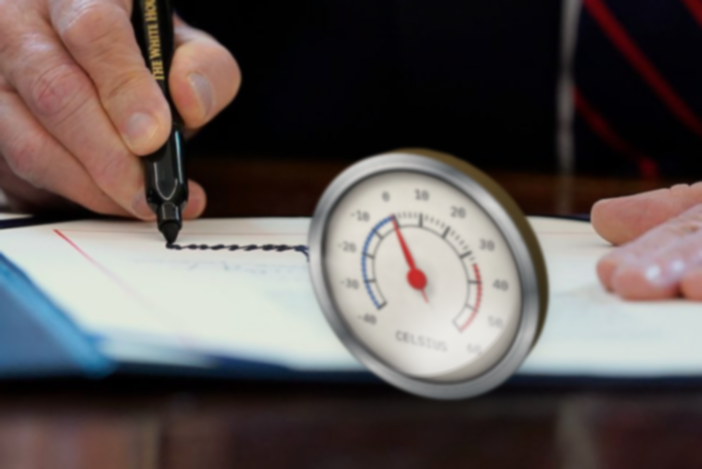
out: 0 °C
